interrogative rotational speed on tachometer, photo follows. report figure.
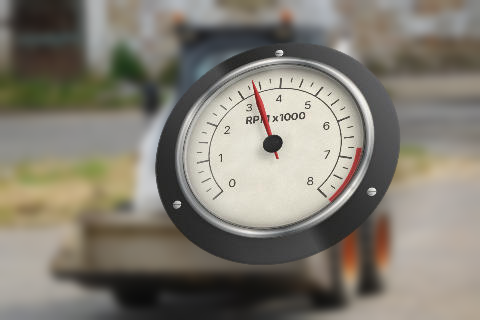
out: 3375 rpm
